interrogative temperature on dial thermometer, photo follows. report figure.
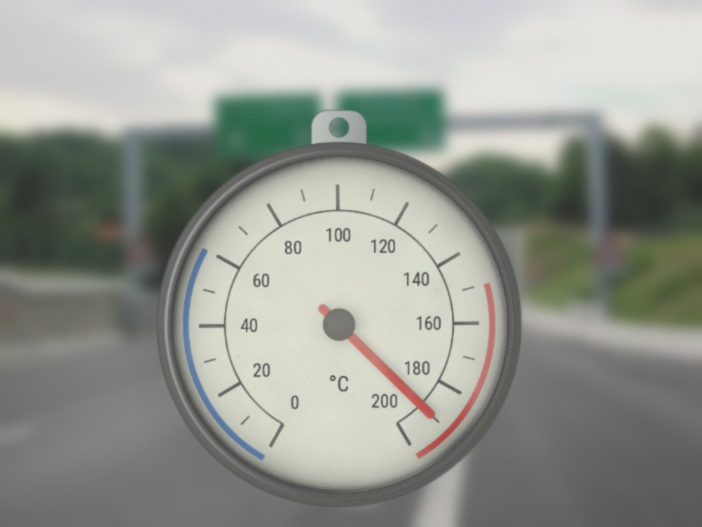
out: 190 °C
